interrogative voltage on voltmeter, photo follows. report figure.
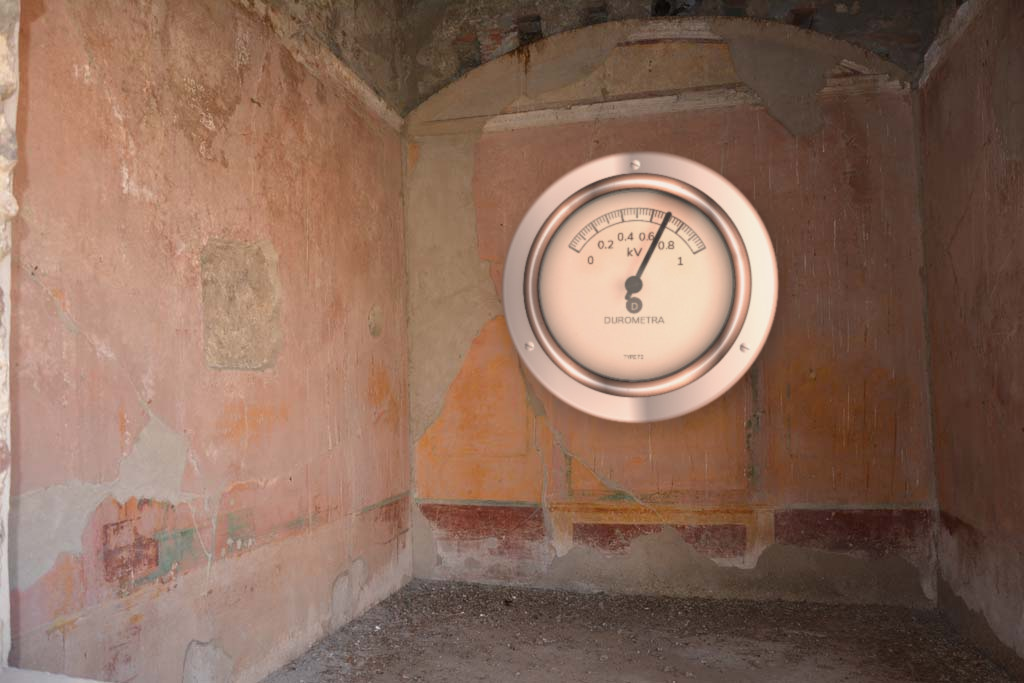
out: 0.7 kV
